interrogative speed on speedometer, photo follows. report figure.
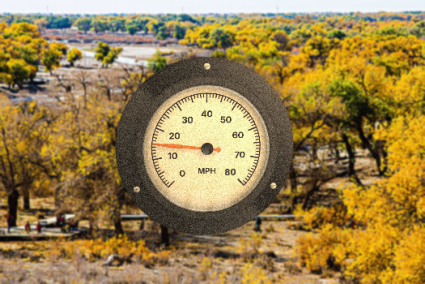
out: 15 mph
